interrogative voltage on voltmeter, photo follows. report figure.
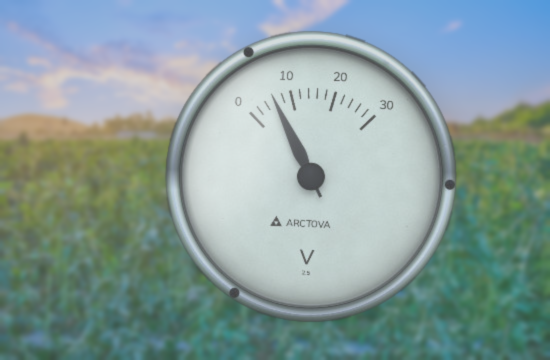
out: 6 V
